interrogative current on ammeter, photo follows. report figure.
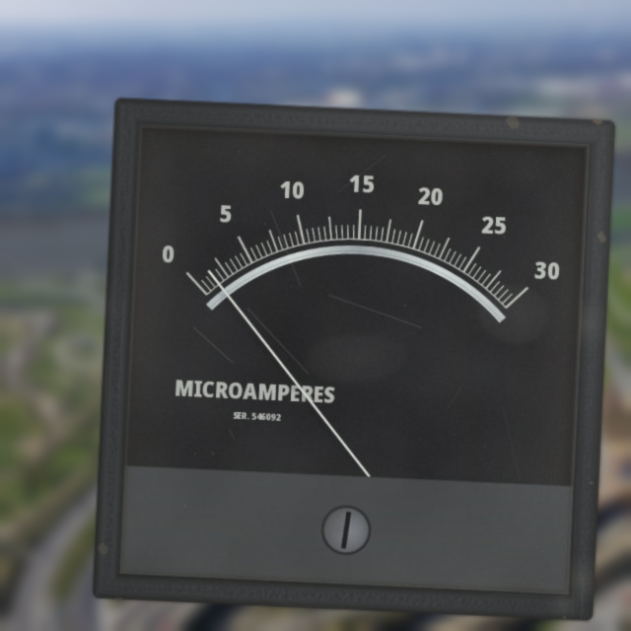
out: 1.5 µA
